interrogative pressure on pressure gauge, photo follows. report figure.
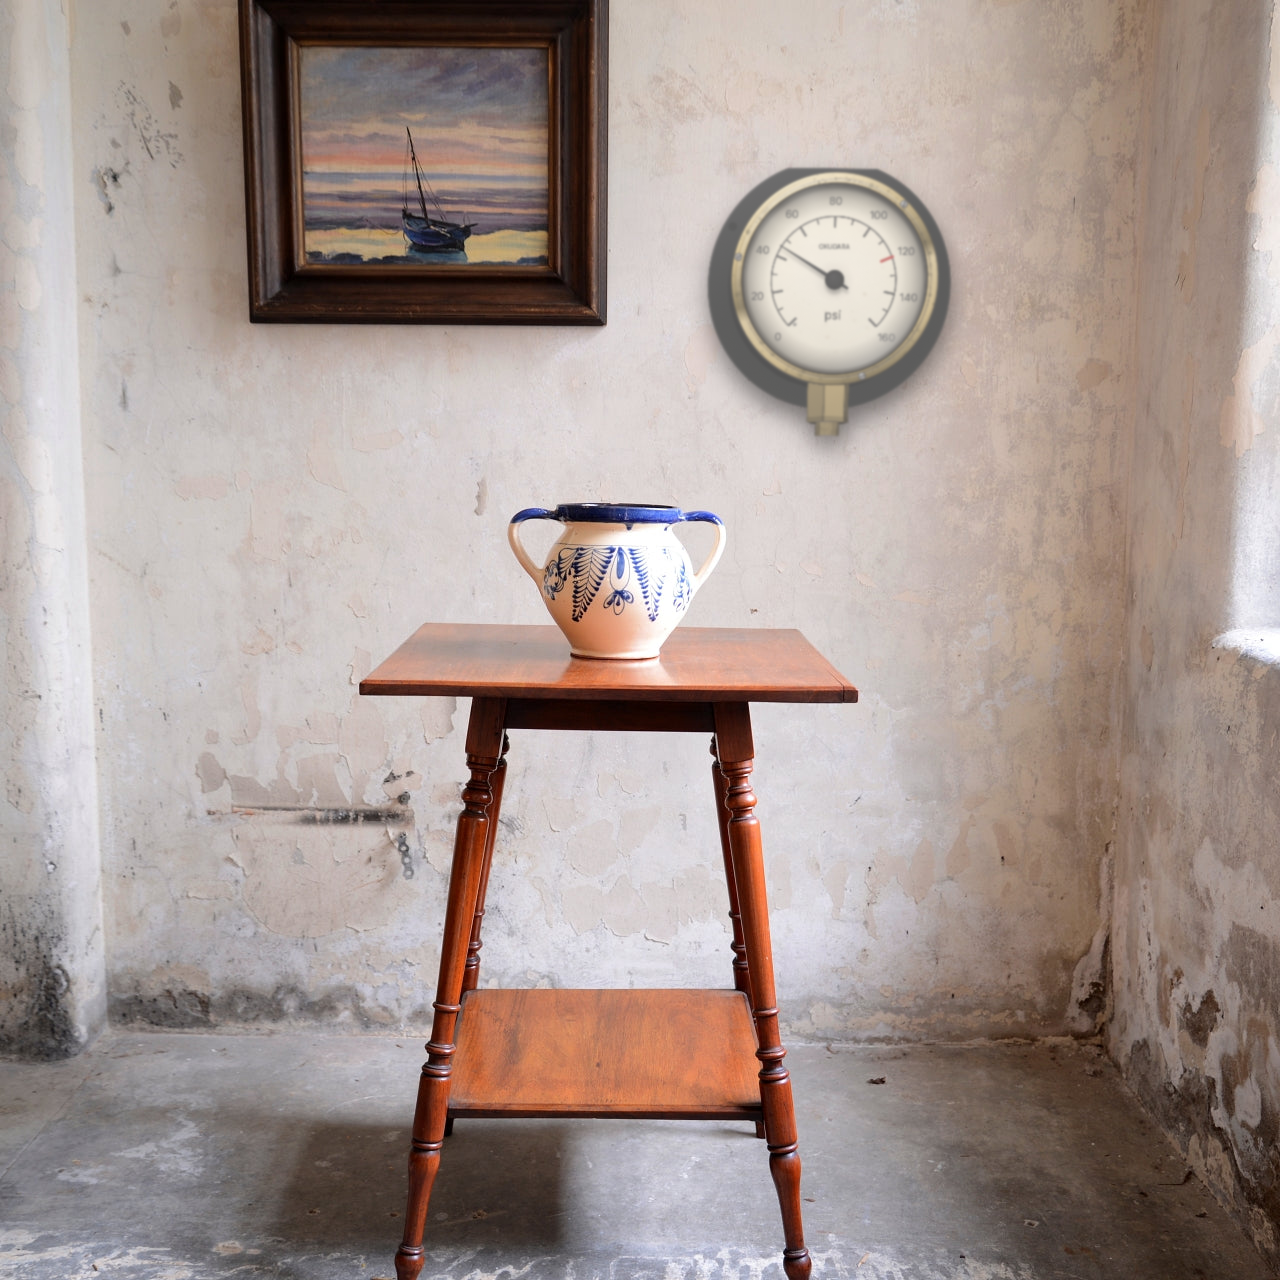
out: 45 psi
